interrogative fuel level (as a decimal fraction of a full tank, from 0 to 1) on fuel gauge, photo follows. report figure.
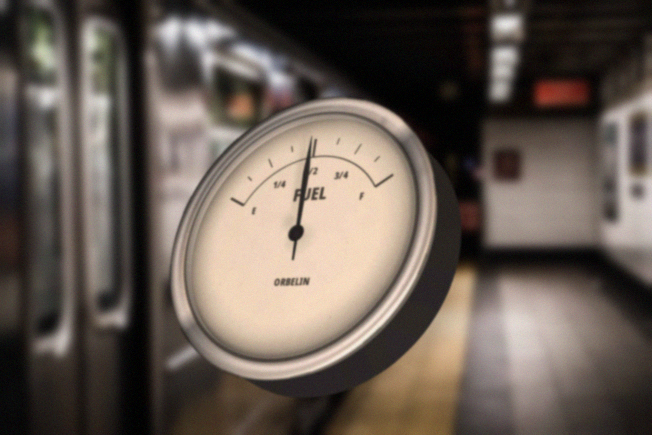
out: 0.5
